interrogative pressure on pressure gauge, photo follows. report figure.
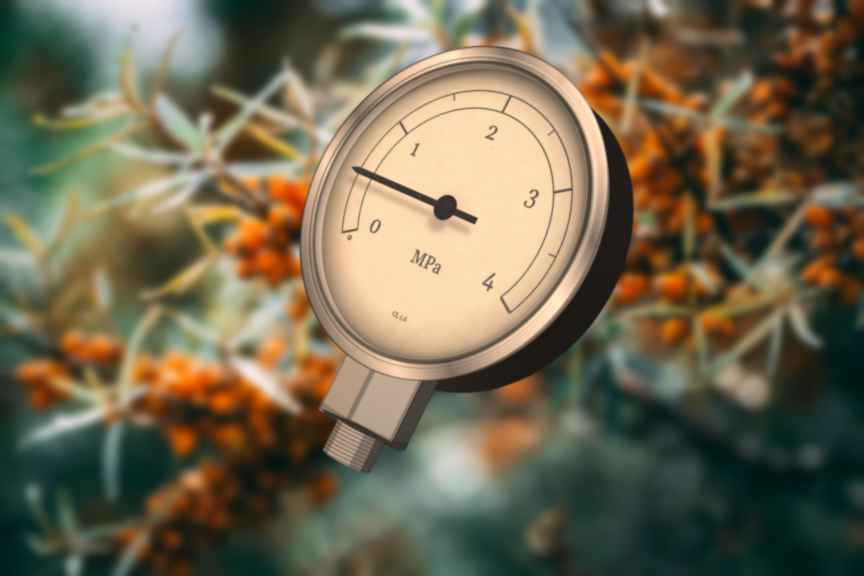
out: 0.5 MPa
